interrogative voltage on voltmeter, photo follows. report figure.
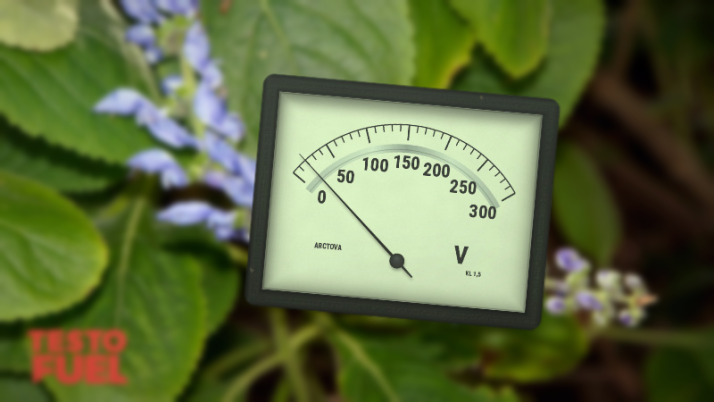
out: 20 V
